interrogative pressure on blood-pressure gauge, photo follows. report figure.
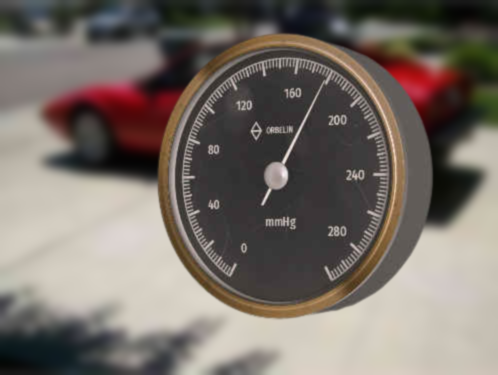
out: 180 mmHg
